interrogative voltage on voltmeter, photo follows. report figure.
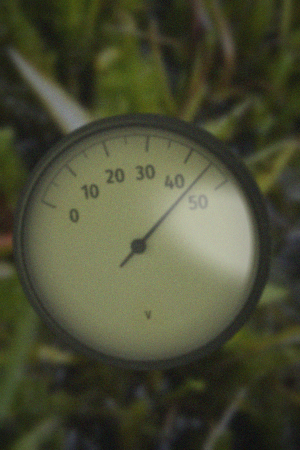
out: 45 V
